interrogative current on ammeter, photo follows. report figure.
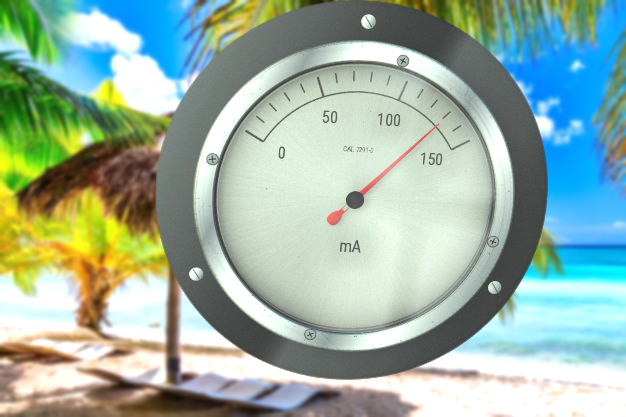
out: 130 mA
